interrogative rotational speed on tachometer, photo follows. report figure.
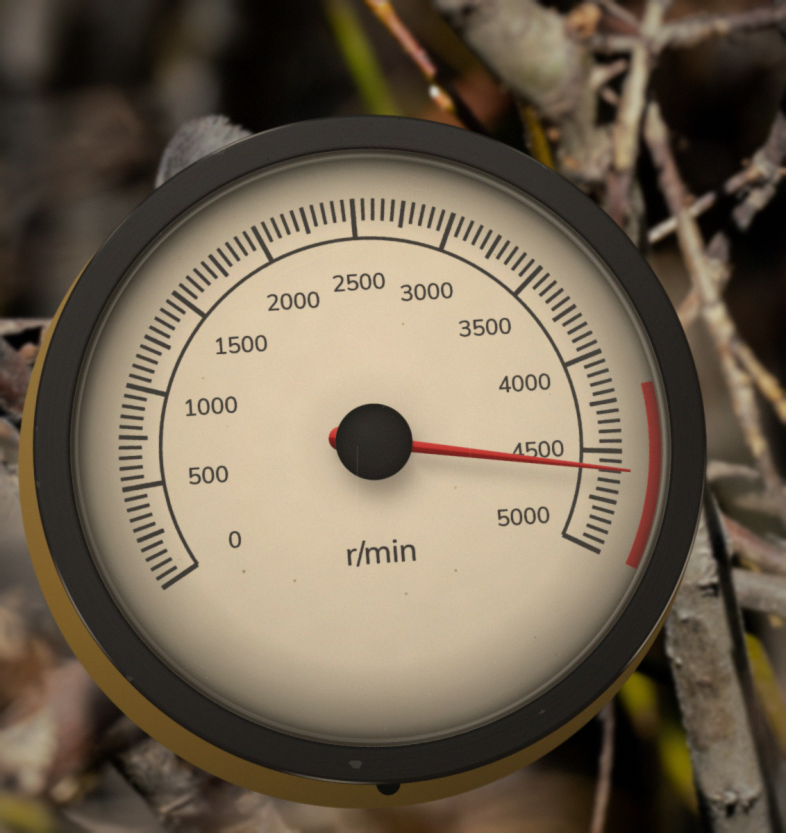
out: 4600 rpm
